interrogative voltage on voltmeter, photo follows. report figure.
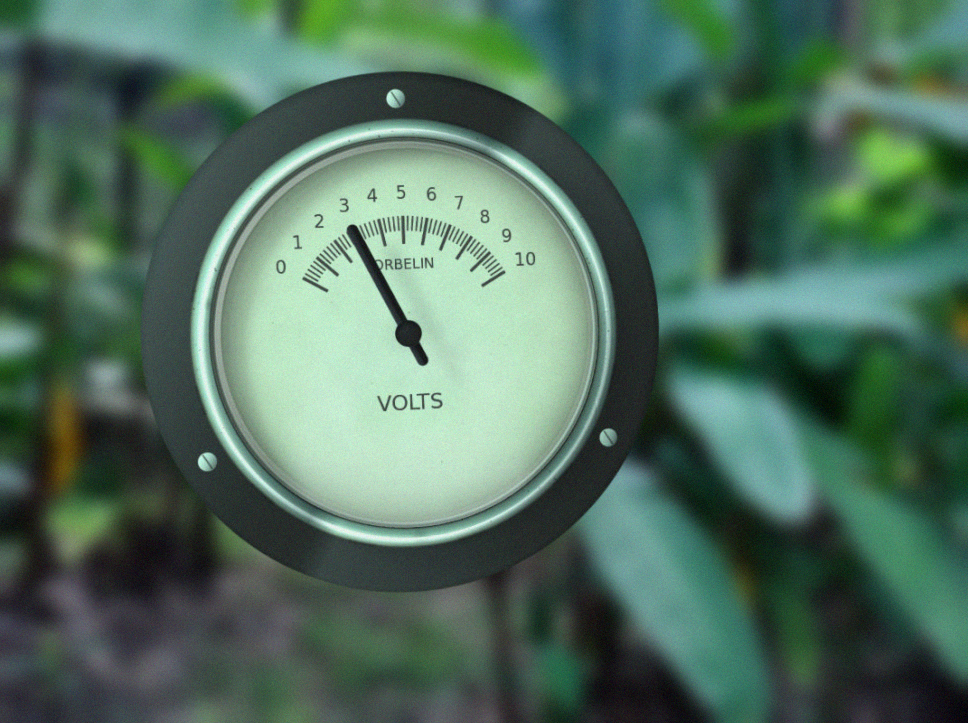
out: 2.8 V
